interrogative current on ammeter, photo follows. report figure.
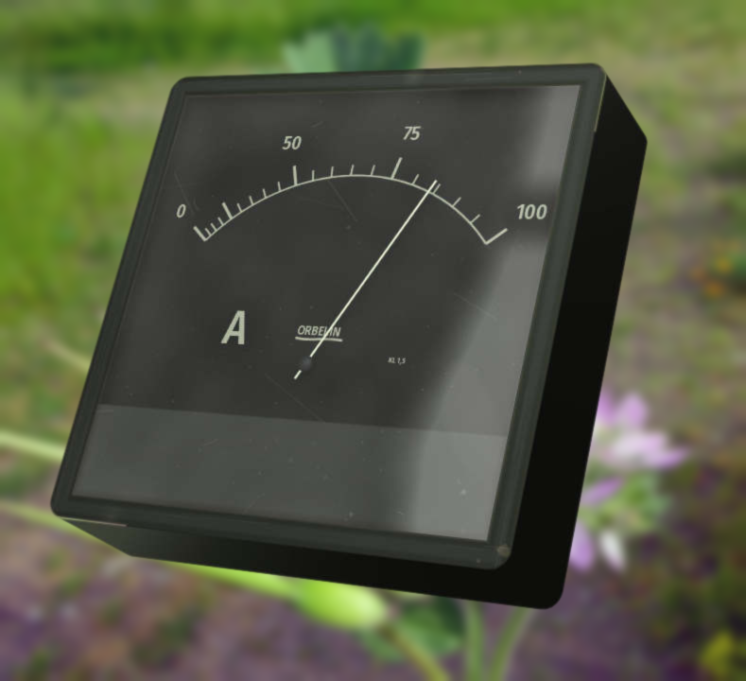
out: 85 A
